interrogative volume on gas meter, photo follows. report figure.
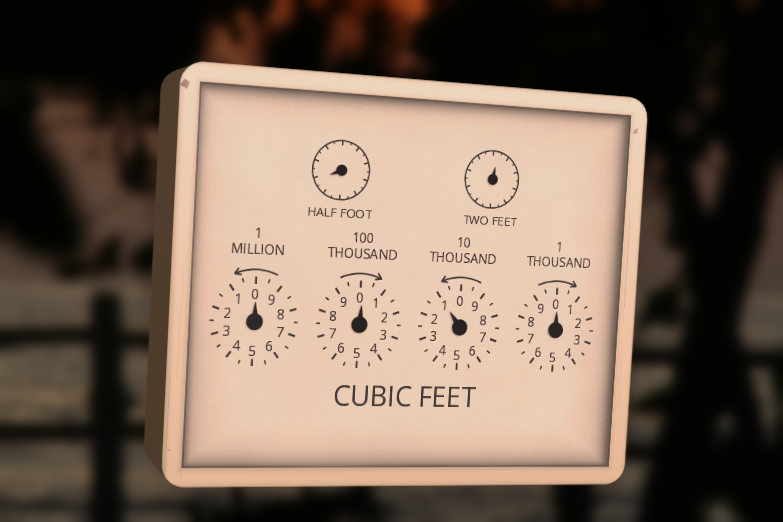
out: 1000 ft³
